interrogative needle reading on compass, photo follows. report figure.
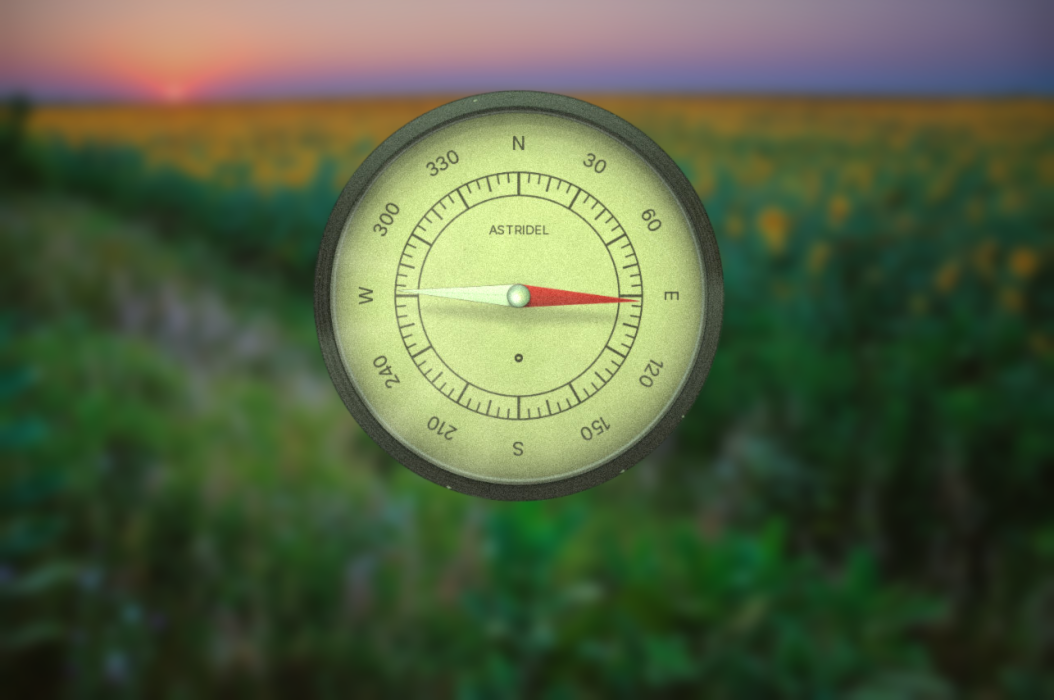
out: 92.5 °
